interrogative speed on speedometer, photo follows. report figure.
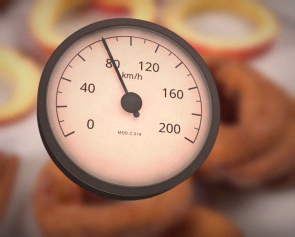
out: 80 km/h
